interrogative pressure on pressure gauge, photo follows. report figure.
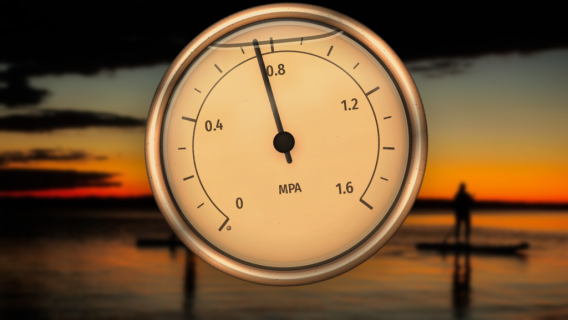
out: 0.75 MPa
